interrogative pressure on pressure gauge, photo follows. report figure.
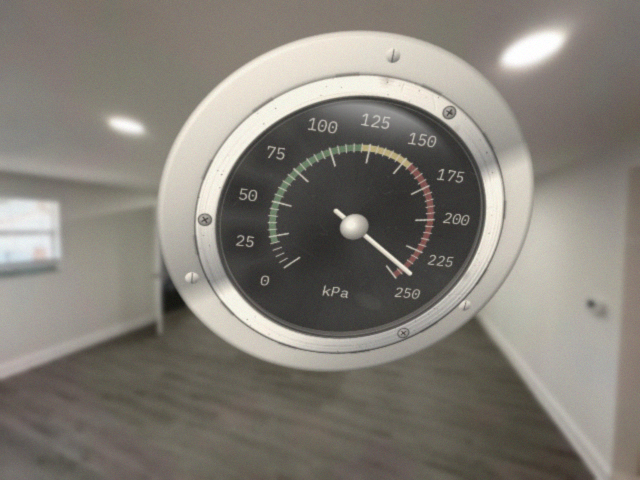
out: 240 kPa
